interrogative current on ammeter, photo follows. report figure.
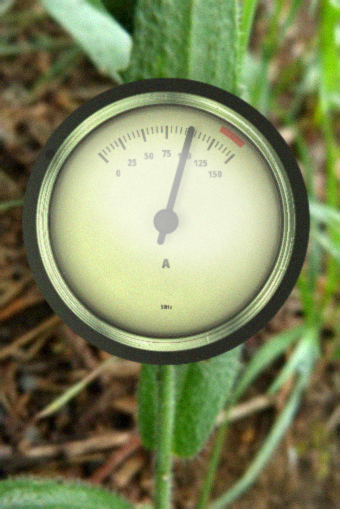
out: 100 A
